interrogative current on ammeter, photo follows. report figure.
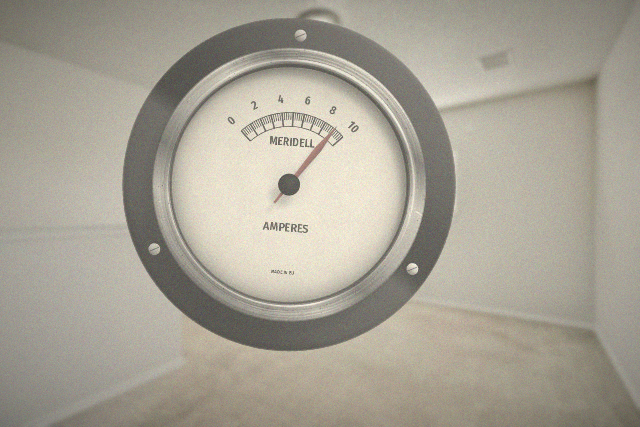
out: 9 A
